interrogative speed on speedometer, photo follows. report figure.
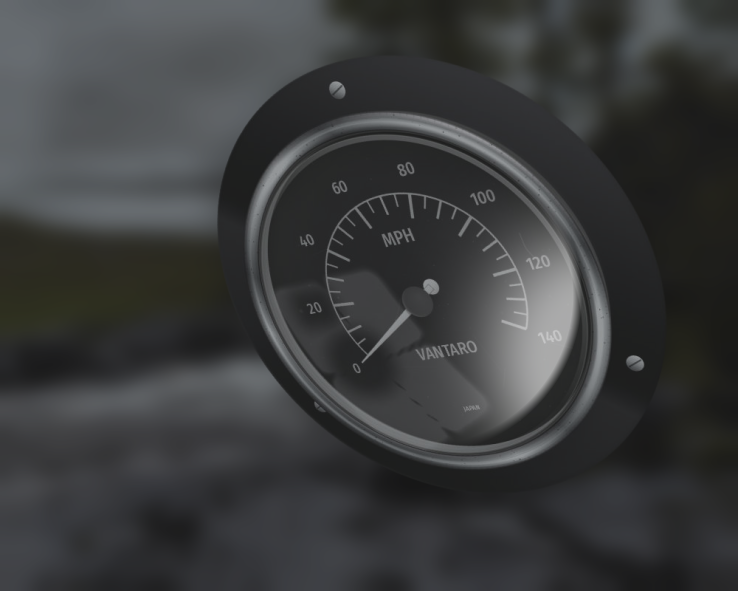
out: 0 mph
